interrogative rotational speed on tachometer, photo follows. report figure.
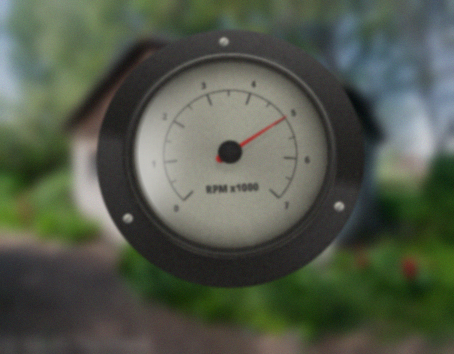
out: 5000 rpm
